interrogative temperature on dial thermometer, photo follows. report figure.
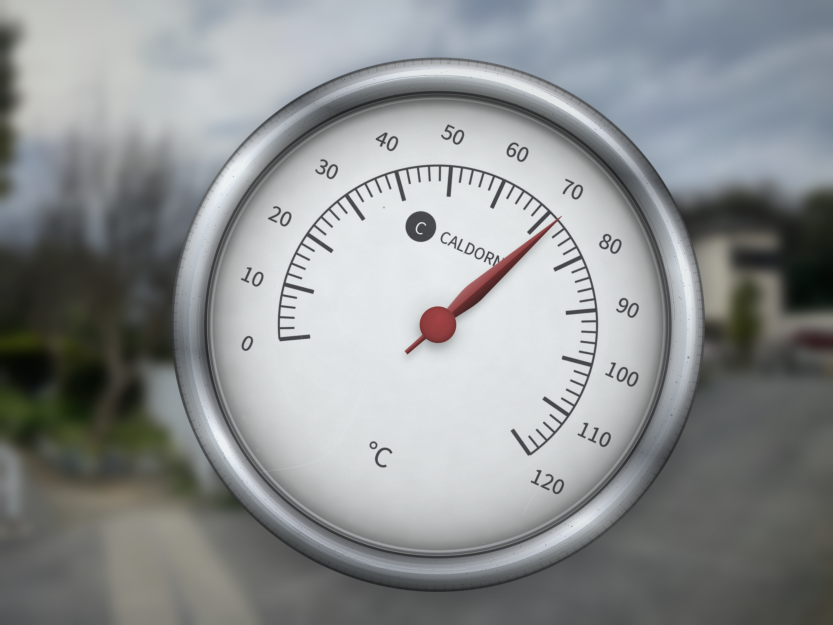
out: 72 °C
